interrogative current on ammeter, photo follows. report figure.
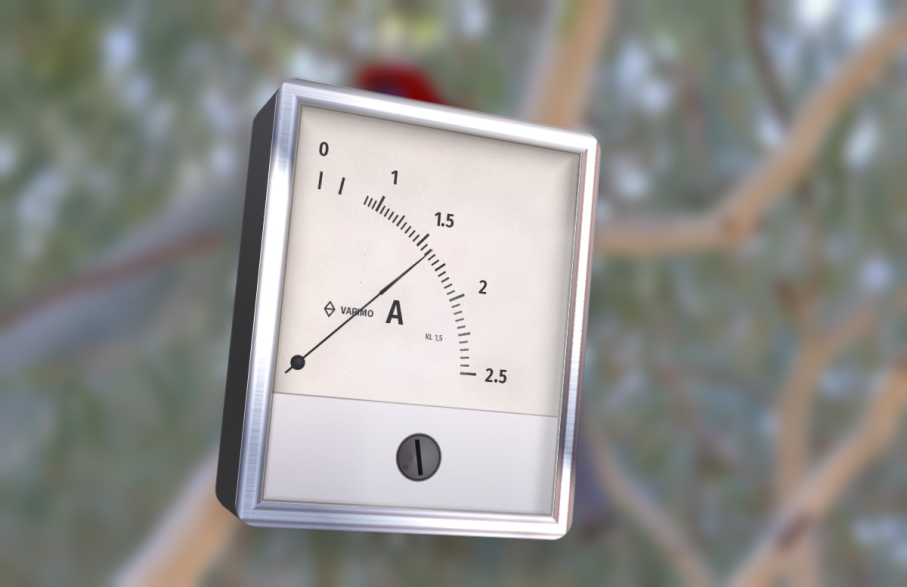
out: 1.6 A
